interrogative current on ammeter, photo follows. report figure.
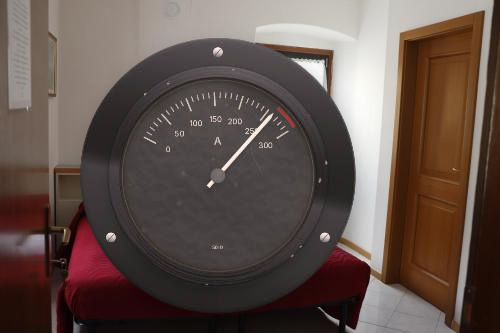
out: 260 A
